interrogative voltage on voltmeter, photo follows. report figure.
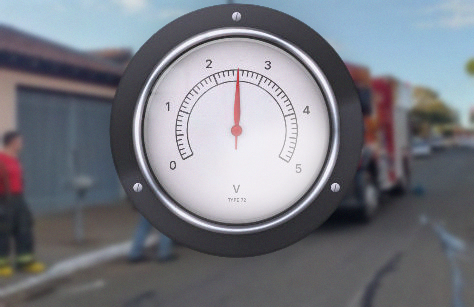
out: 2.5 V
